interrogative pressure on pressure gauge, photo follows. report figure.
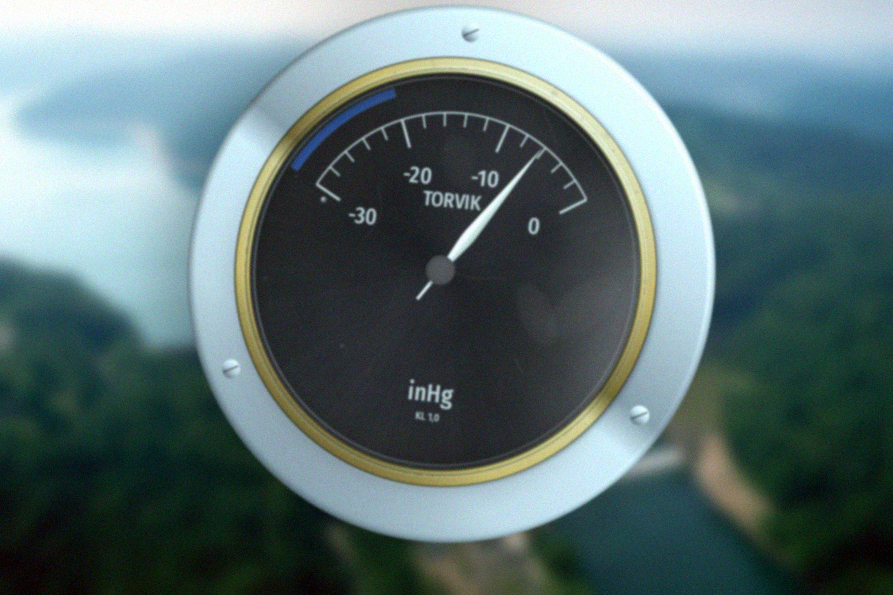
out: -6 inHg
